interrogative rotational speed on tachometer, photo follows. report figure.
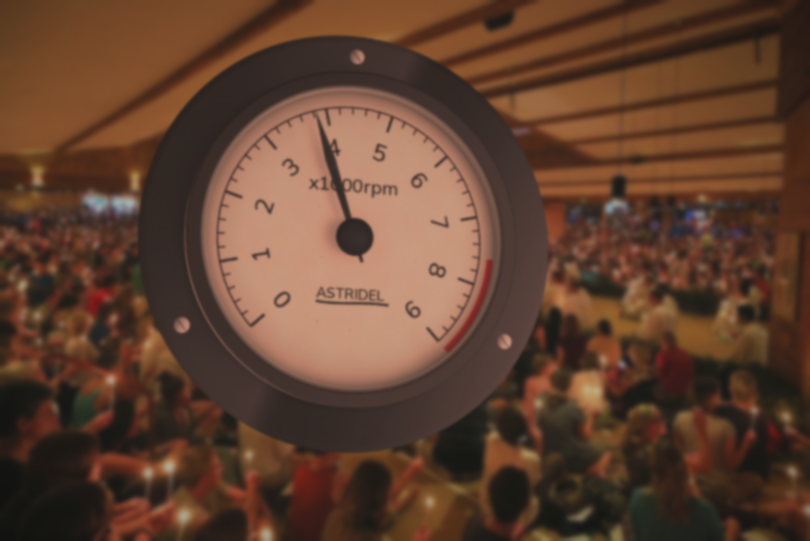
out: 3800 rpm
